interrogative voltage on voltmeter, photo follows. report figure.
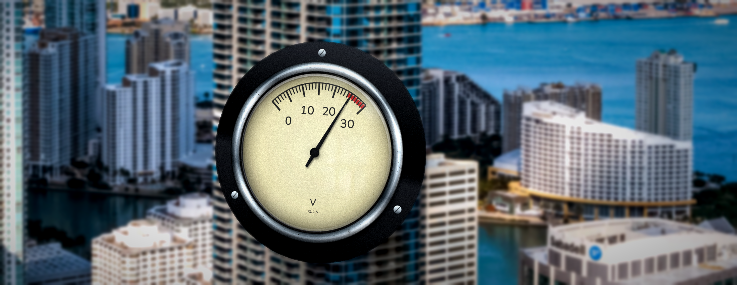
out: 25 V
